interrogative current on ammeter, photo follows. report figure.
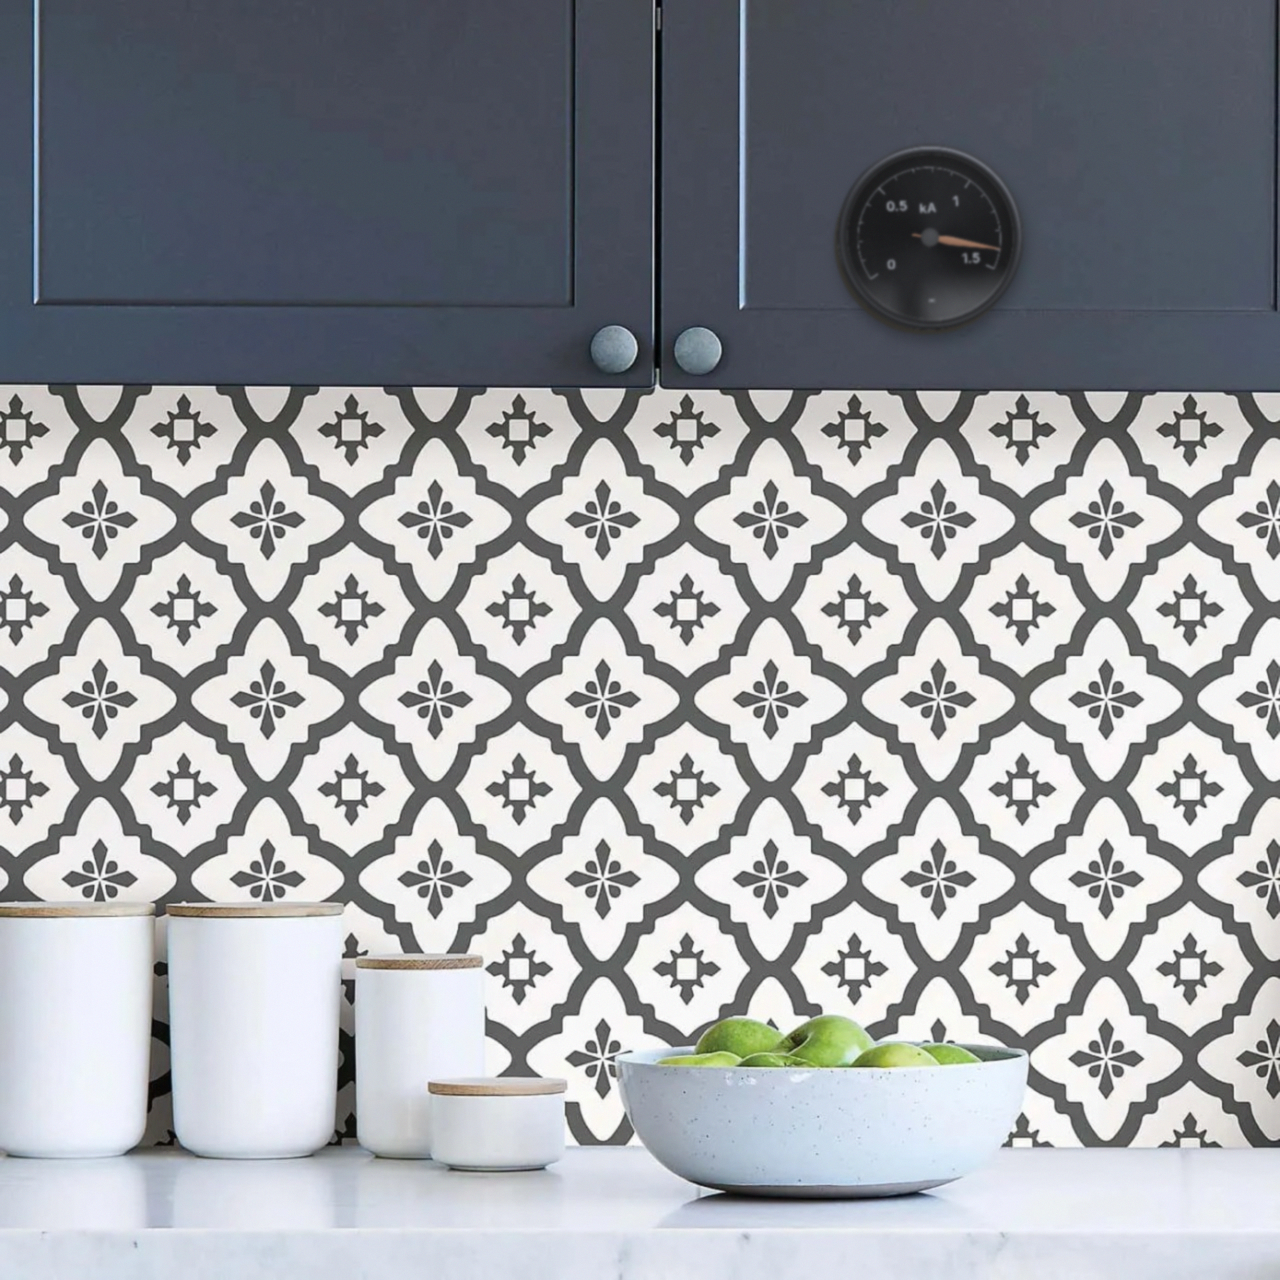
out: 1.4 kA
